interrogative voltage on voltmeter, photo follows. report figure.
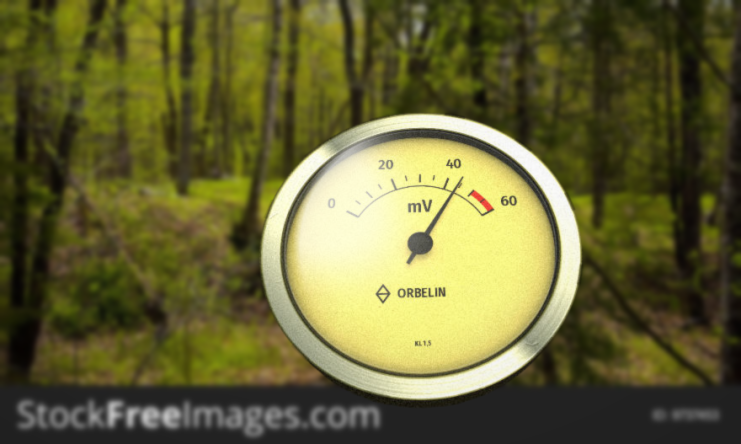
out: 45 mV
